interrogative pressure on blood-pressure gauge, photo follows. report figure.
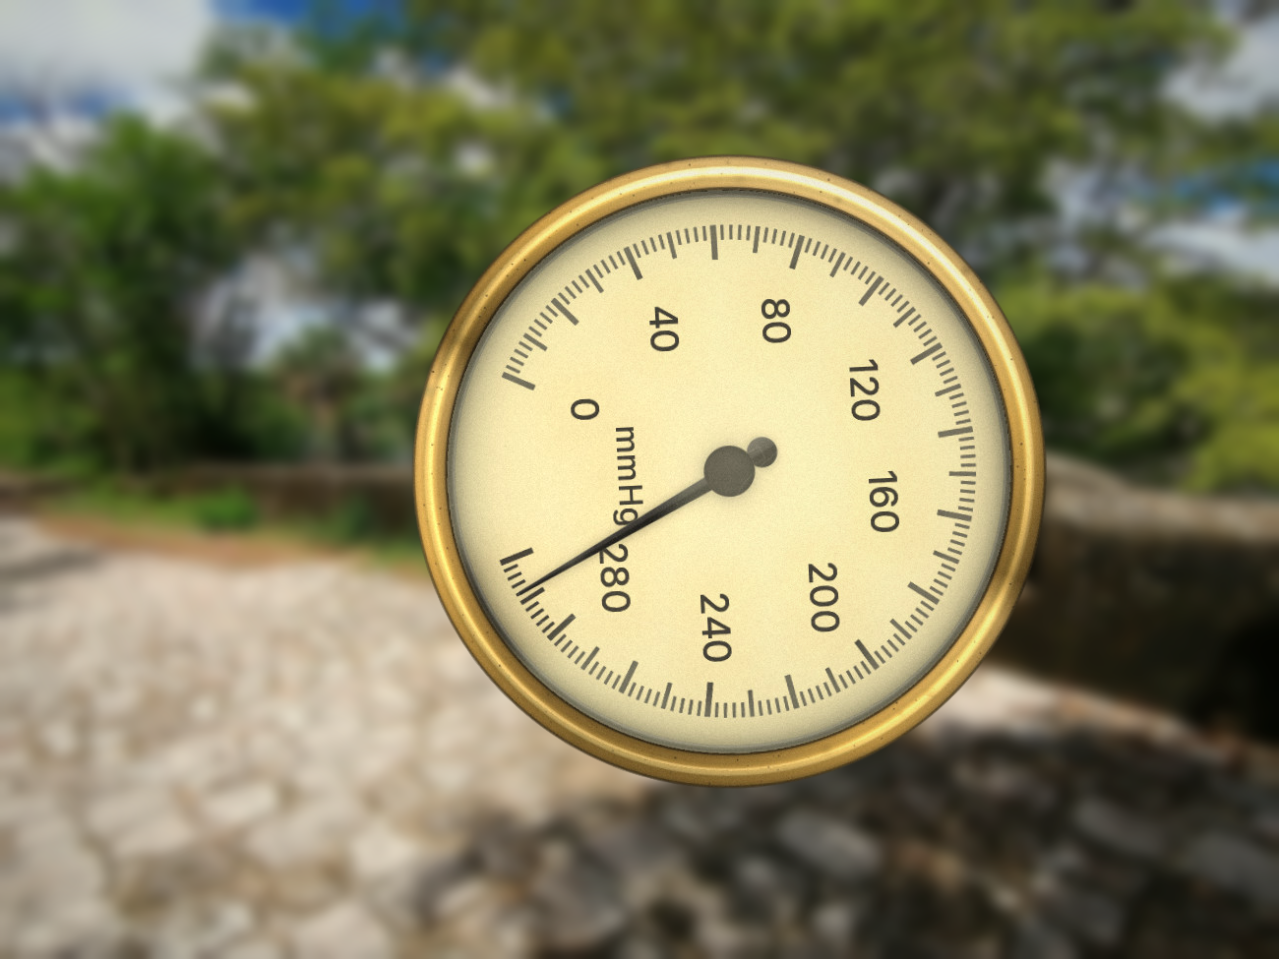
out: 292 mmHg
